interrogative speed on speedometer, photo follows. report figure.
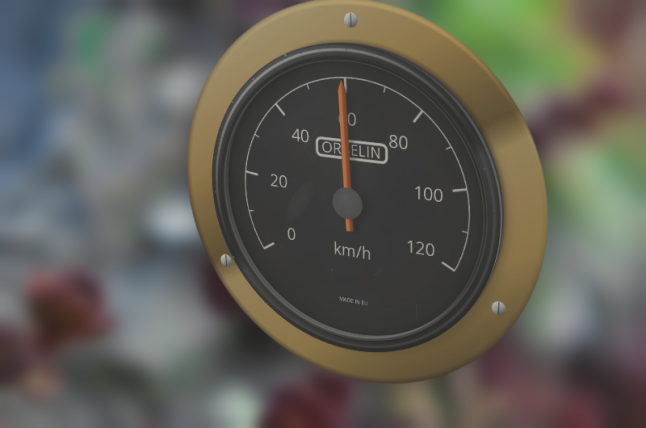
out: 60 km/h
